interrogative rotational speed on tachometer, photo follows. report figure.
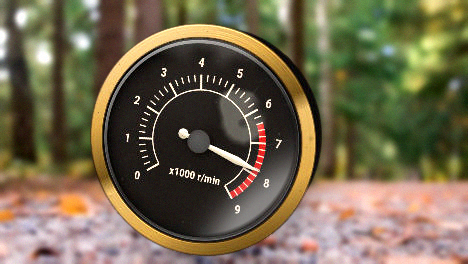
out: 7800 rpm
